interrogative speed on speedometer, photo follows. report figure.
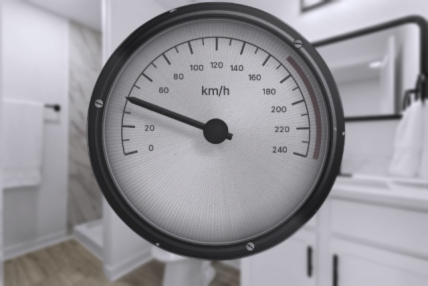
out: 40 km/h
